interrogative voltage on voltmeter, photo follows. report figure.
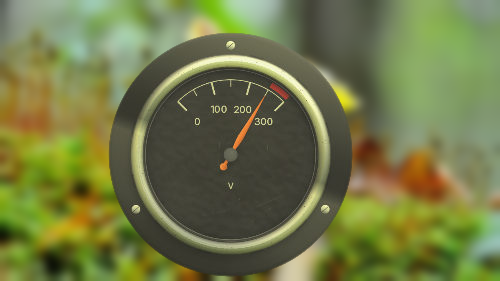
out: 250 V
